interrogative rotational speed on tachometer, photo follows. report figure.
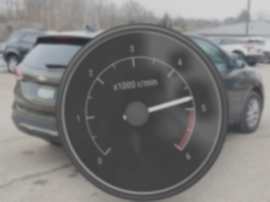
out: 4750 rpm
